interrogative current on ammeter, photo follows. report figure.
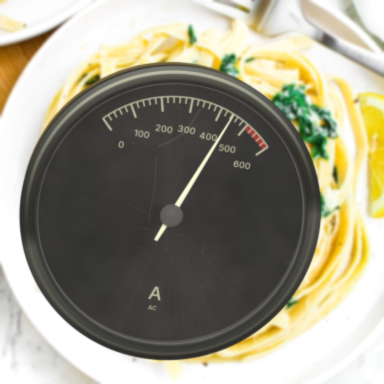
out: 440 A
